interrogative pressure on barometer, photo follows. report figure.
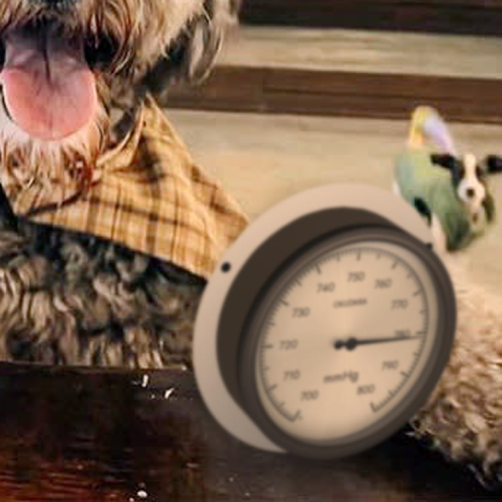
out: 780 mmHg
